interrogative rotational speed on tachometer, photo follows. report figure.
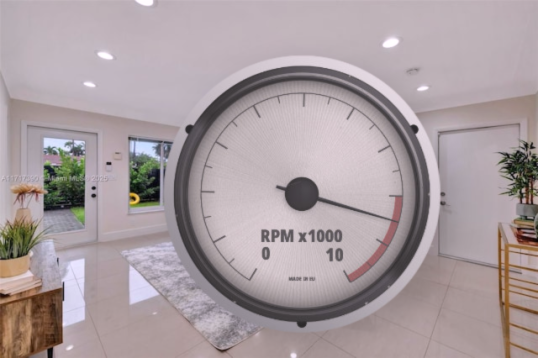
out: 8500 rpm
